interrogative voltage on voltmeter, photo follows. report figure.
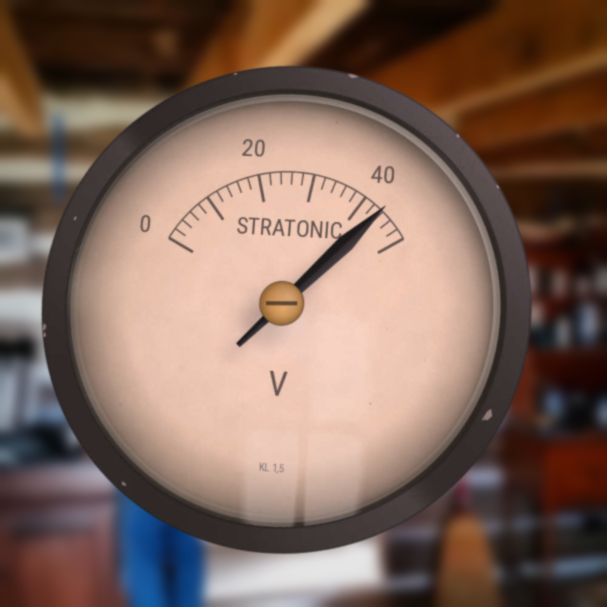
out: 44 V
